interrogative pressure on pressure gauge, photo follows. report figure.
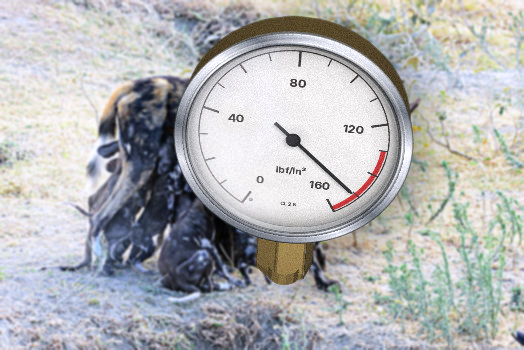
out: 150 psi
